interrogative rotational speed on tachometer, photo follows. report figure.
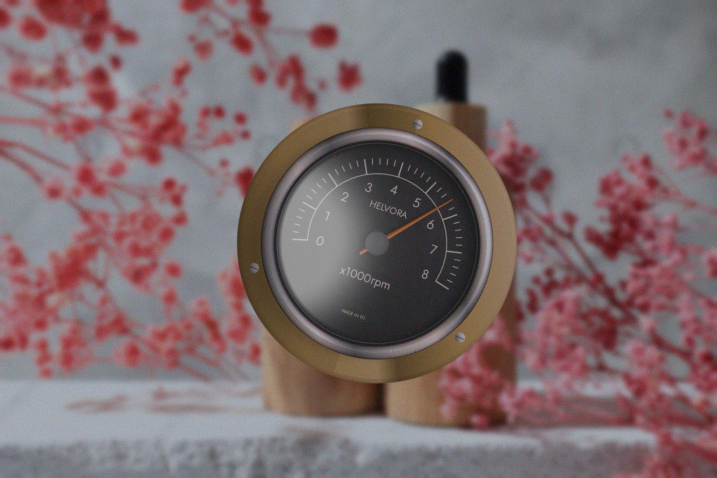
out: 5600 rpm
